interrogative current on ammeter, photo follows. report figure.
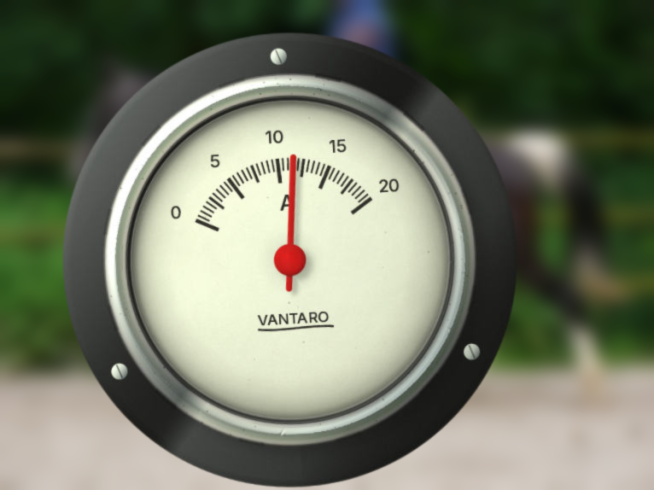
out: 11.5 A
